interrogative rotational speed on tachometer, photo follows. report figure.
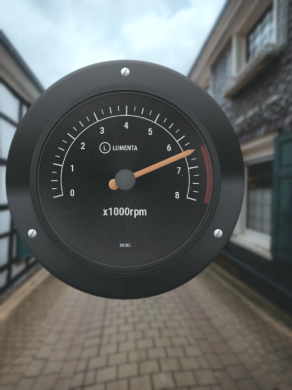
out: 6500 rpm
